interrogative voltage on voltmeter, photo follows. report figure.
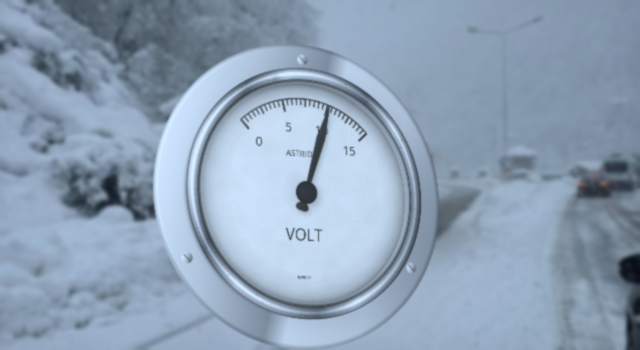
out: 10 V
